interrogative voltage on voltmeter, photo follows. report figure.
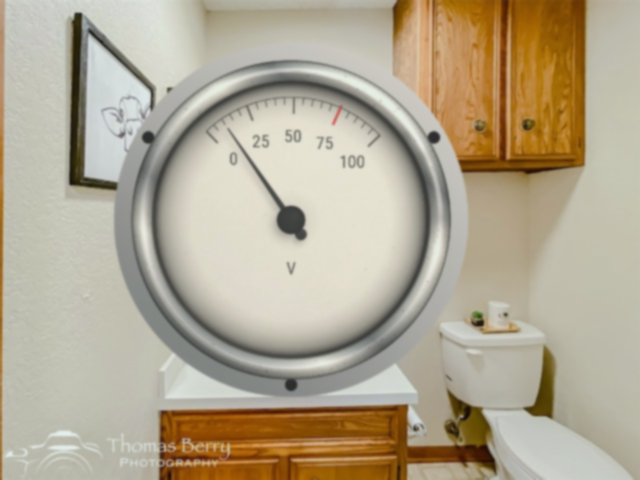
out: 10 V
